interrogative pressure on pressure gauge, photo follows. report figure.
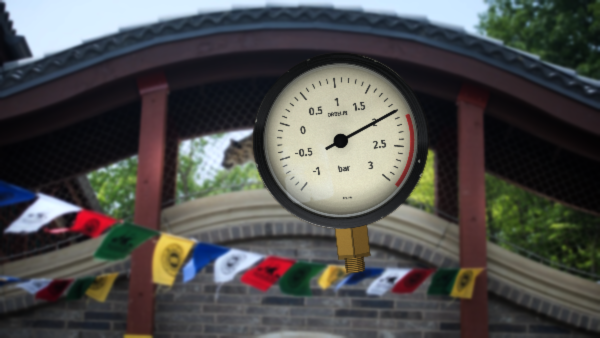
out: 2 bar
